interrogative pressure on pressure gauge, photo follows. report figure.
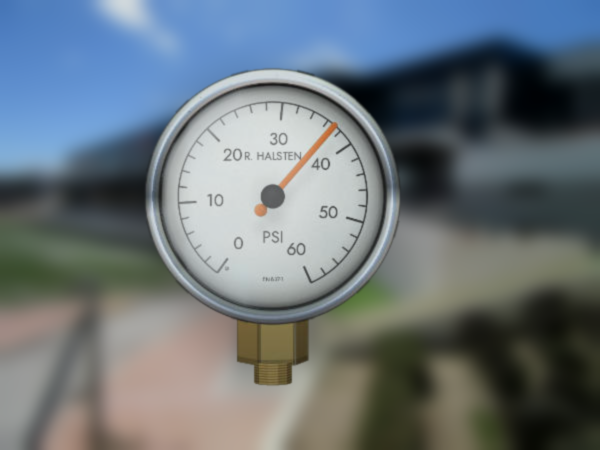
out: 37 psi
